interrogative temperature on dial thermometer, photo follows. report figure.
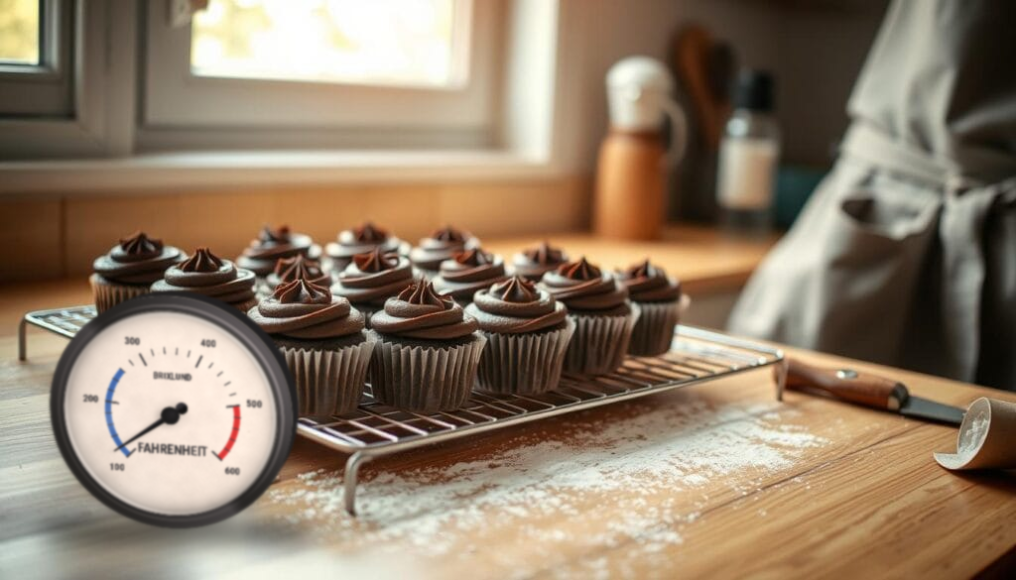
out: 120 °F
